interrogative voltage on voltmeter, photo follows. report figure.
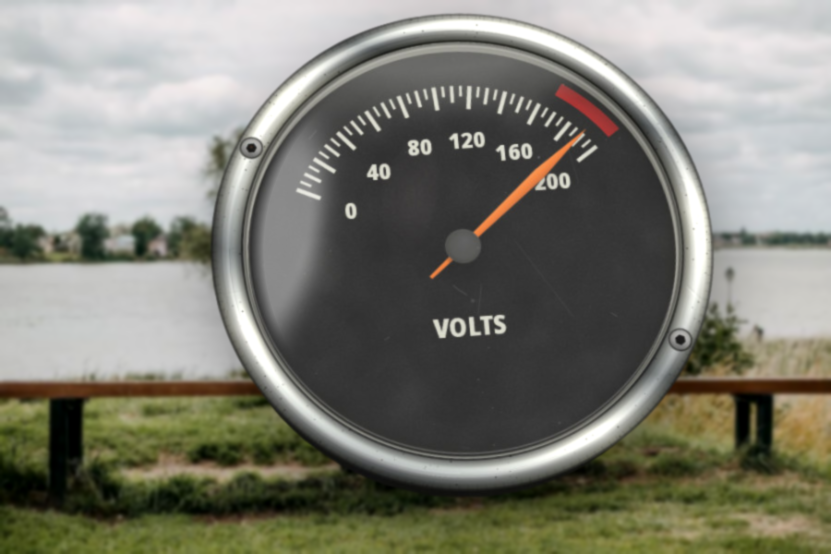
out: 190 V
